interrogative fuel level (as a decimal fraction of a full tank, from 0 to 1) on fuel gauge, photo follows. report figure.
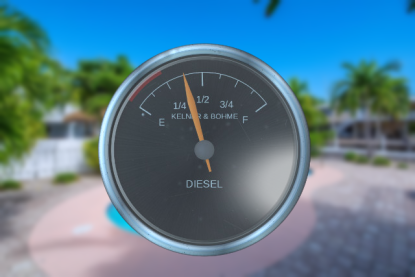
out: 0.375
